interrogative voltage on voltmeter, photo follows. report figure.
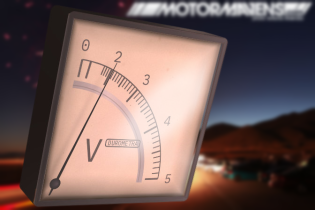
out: 2 V
